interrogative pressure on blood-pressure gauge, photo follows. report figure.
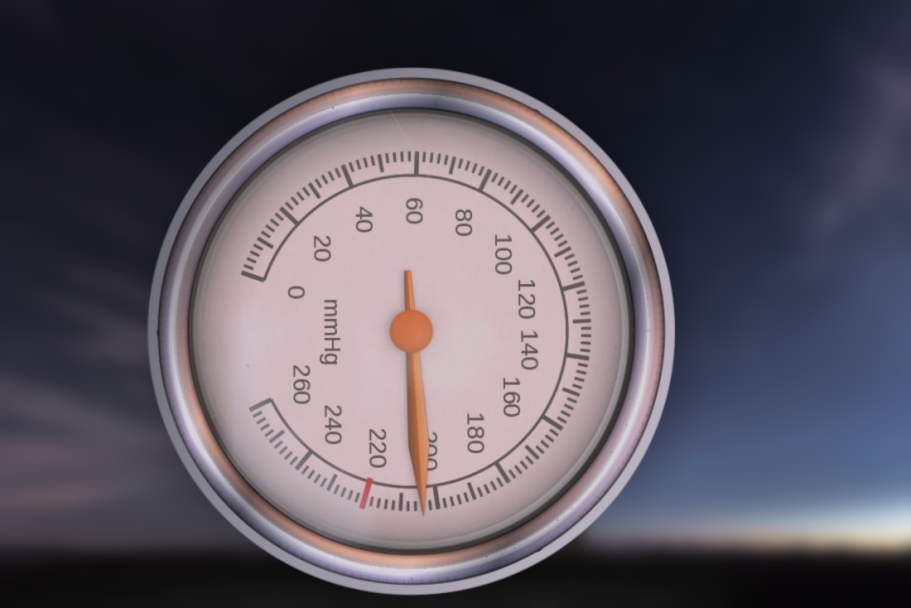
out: 204 mmHg
